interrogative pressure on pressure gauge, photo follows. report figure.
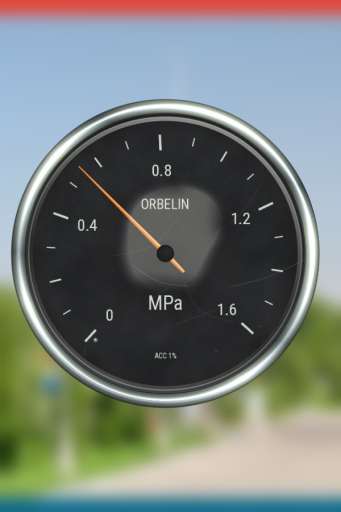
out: 0.55 MPa
